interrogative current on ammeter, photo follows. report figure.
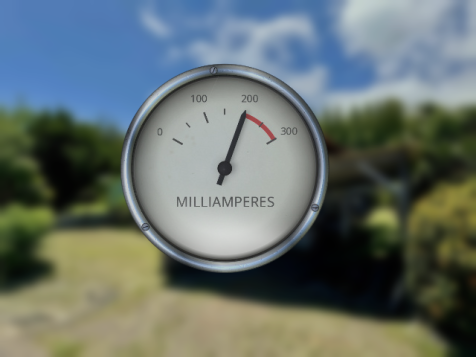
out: 200 mA
